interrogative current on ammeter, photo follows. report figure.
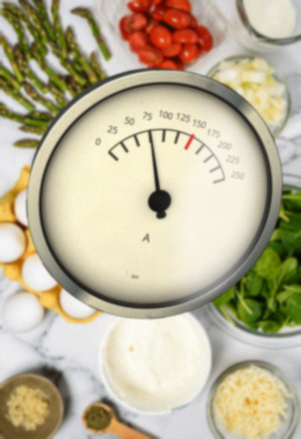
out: 75 A
